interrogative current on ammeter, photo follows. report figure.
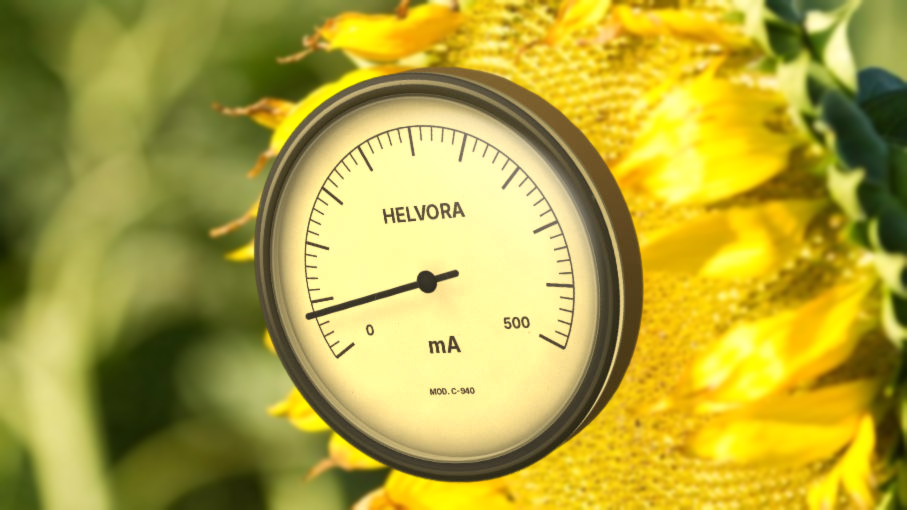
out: 40 mA
